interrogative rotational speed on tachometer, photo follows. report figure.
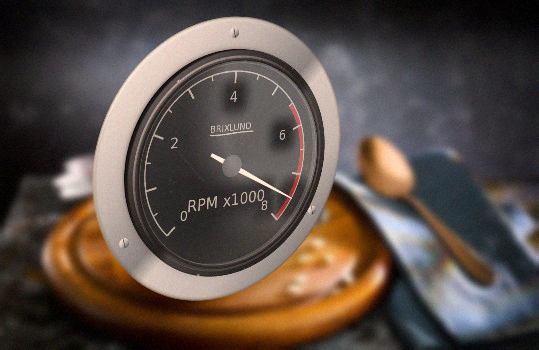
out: 7500 rpm
